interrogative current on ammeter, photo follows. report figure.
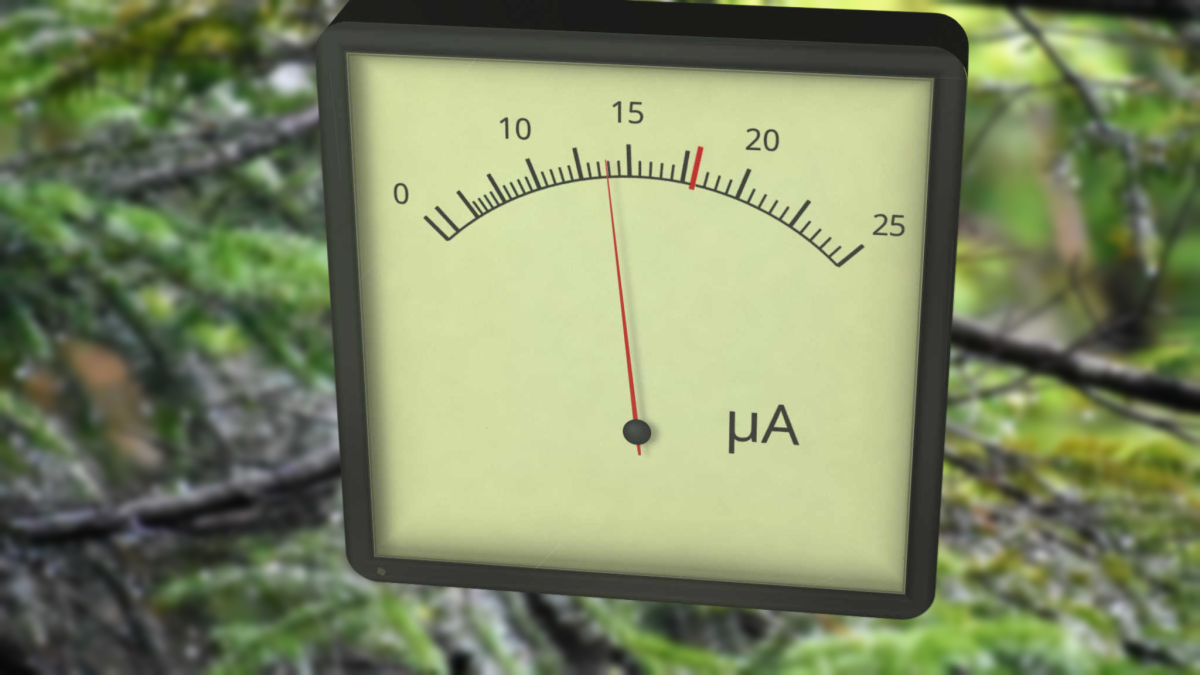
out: 14 µA
